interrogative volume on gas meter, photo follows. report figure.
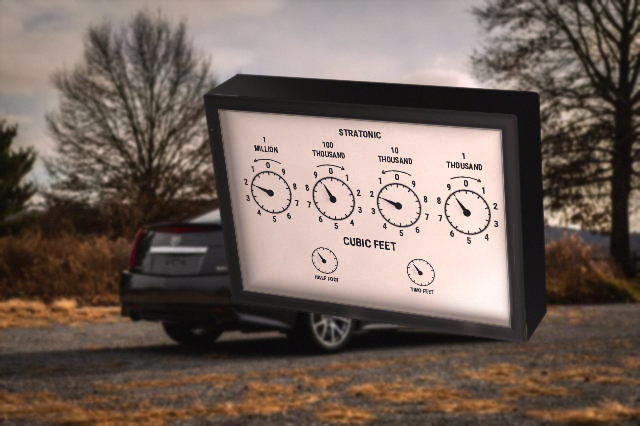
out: 191900 ft³
